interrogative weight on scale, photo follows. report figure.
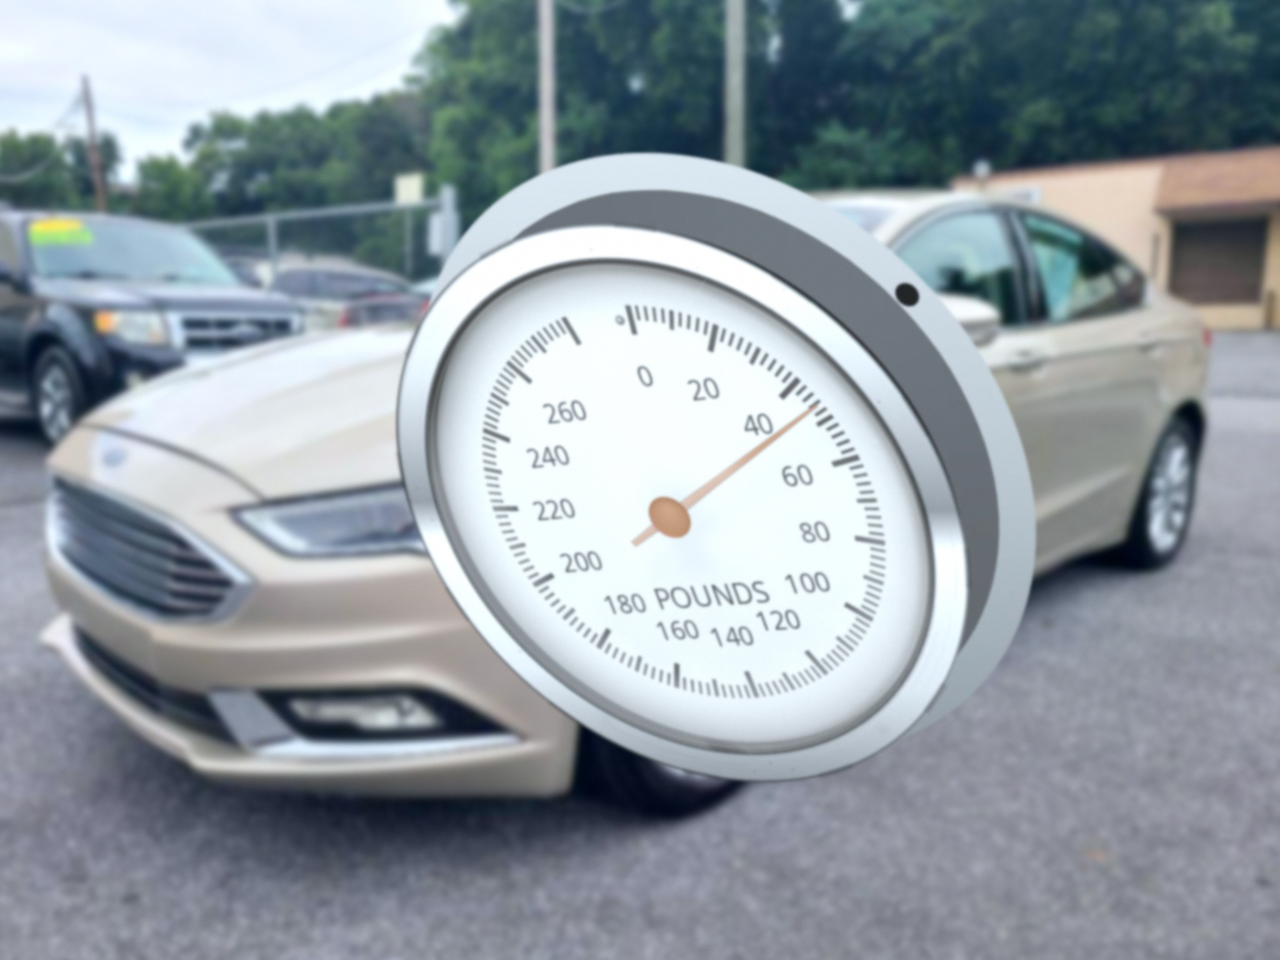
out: 46 lb
